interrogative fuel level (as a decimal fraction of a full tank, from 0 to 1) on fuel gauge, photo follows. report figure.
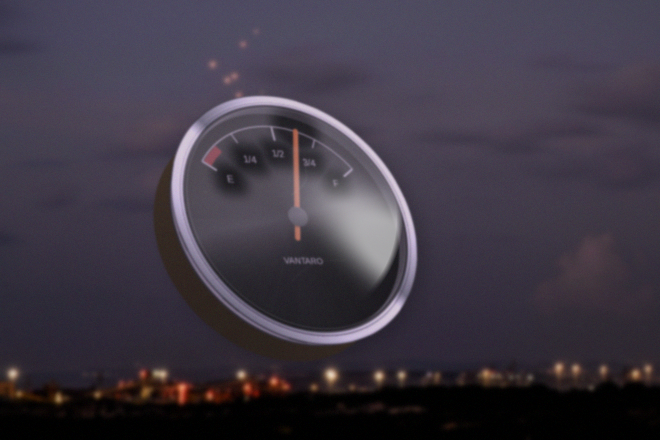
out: 0.625
